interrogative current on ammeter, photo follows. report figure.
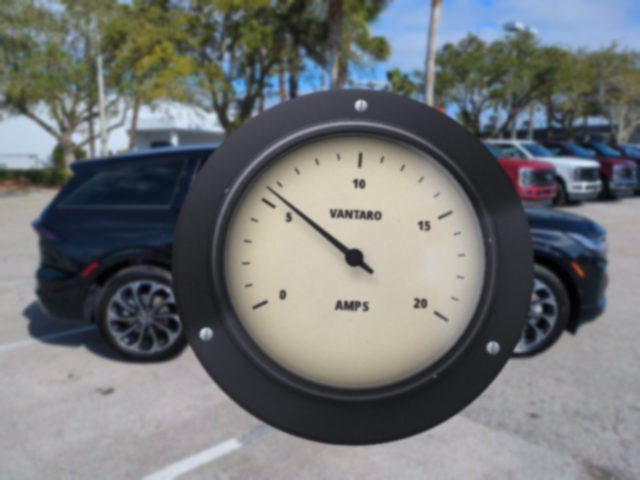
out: 5.5 A
